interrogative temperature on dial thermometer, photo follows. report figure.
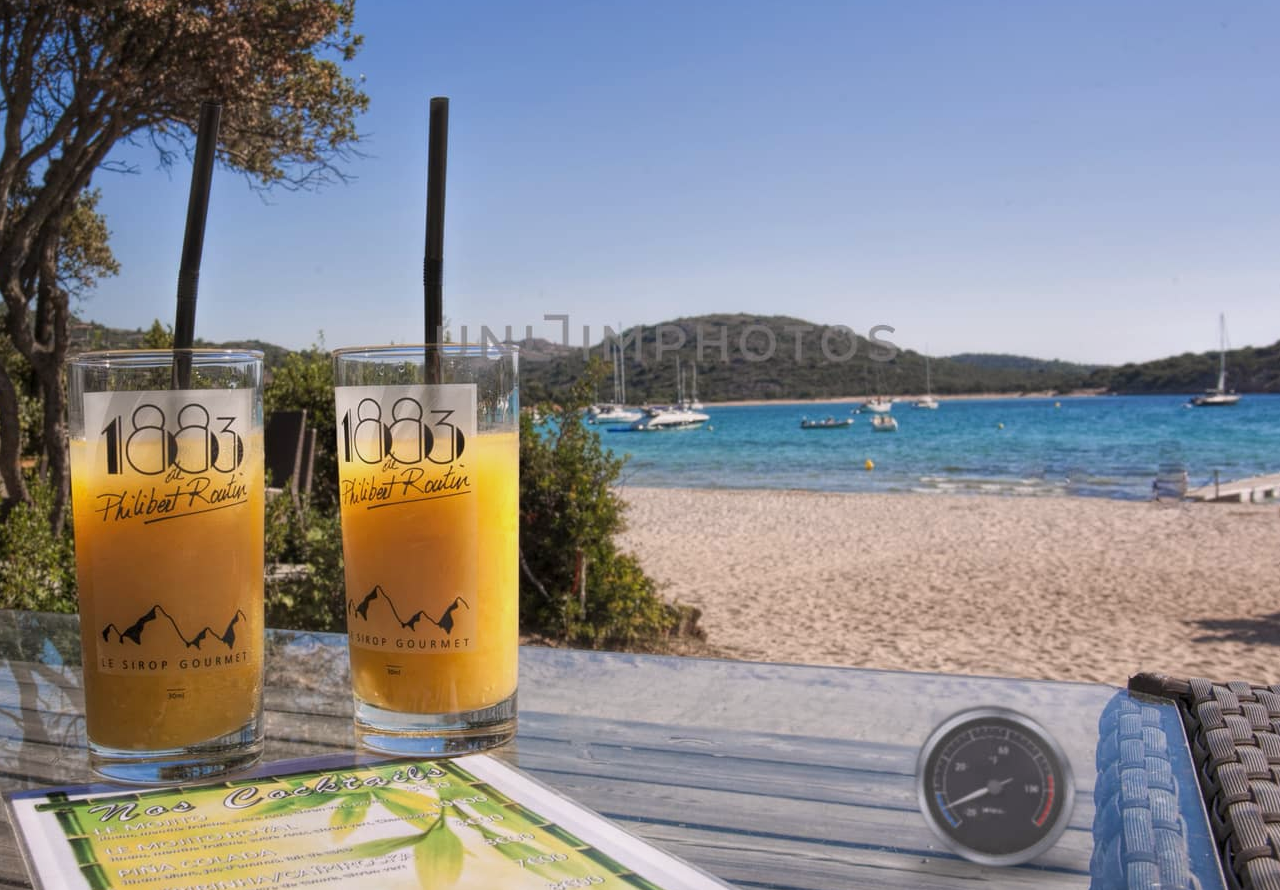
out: -8 °F
